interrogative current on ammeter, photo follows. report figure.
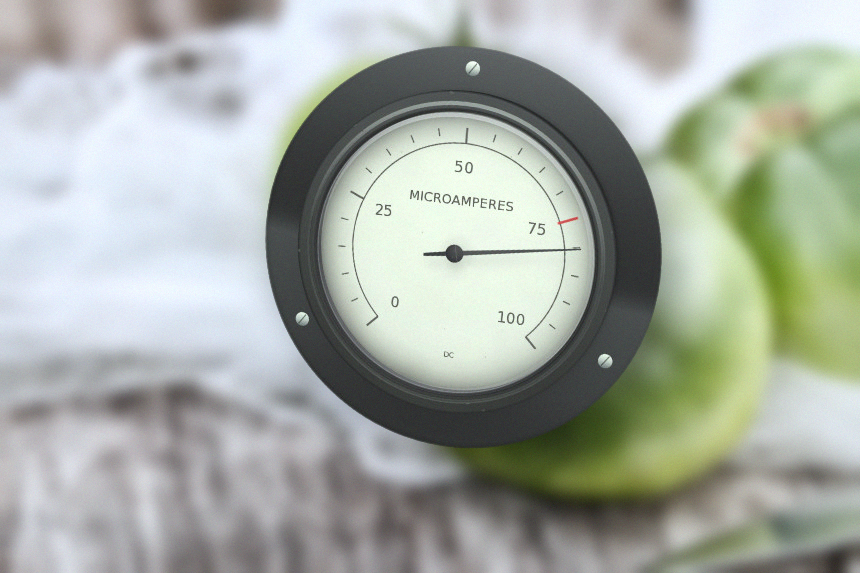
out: 80 µA
